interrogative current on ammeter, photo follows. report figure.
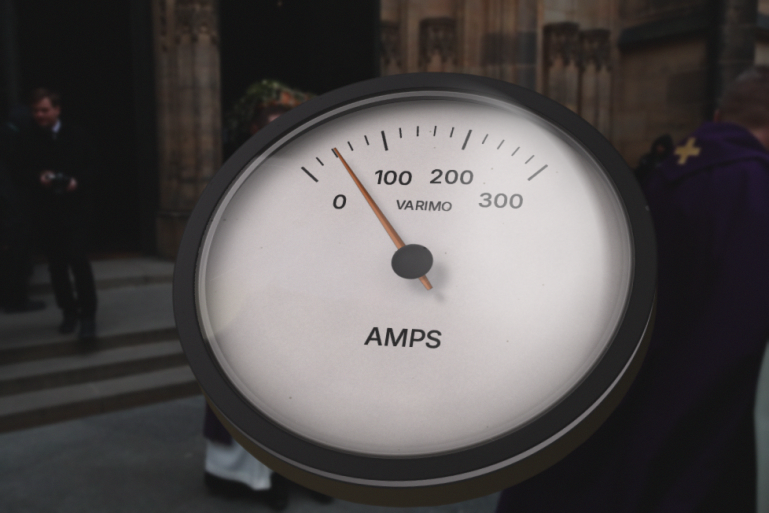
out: 40 A
